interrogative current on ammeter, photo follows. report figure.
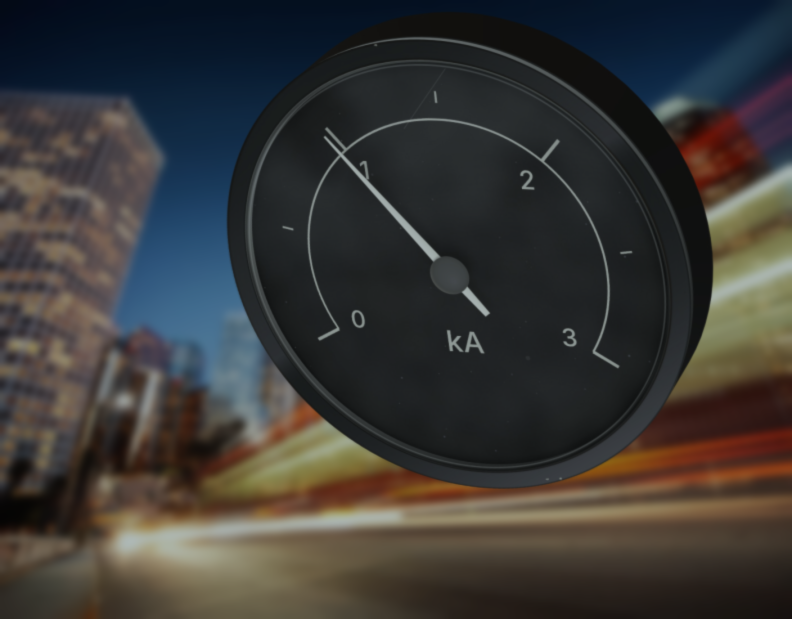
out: 1 kA
